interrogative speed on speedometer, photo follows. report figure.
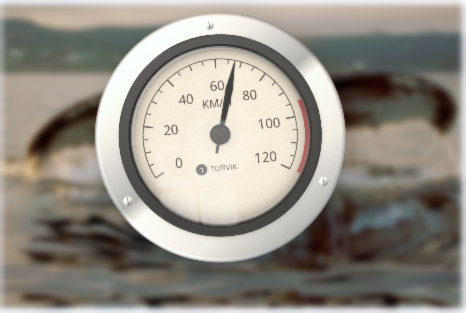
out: 67.5 km/h
